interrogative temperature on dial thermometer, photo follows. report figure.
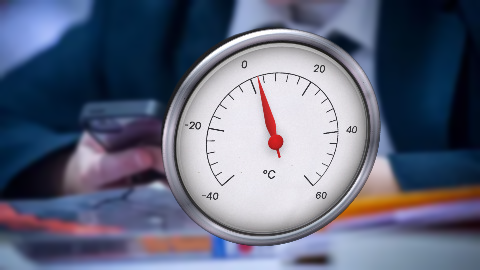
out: 2 °C
